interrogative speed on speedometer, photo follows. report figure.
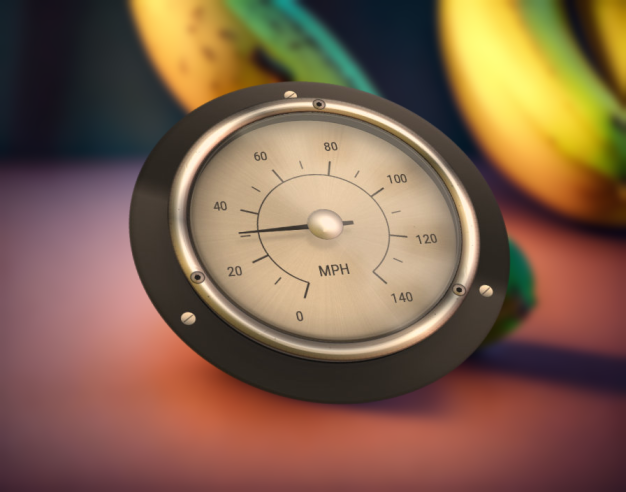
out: 30 mph
